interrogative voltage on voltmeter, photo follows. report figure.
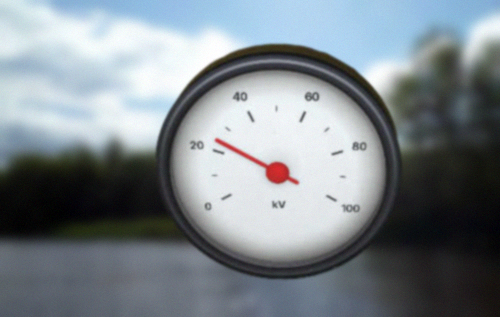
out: 25 kV
